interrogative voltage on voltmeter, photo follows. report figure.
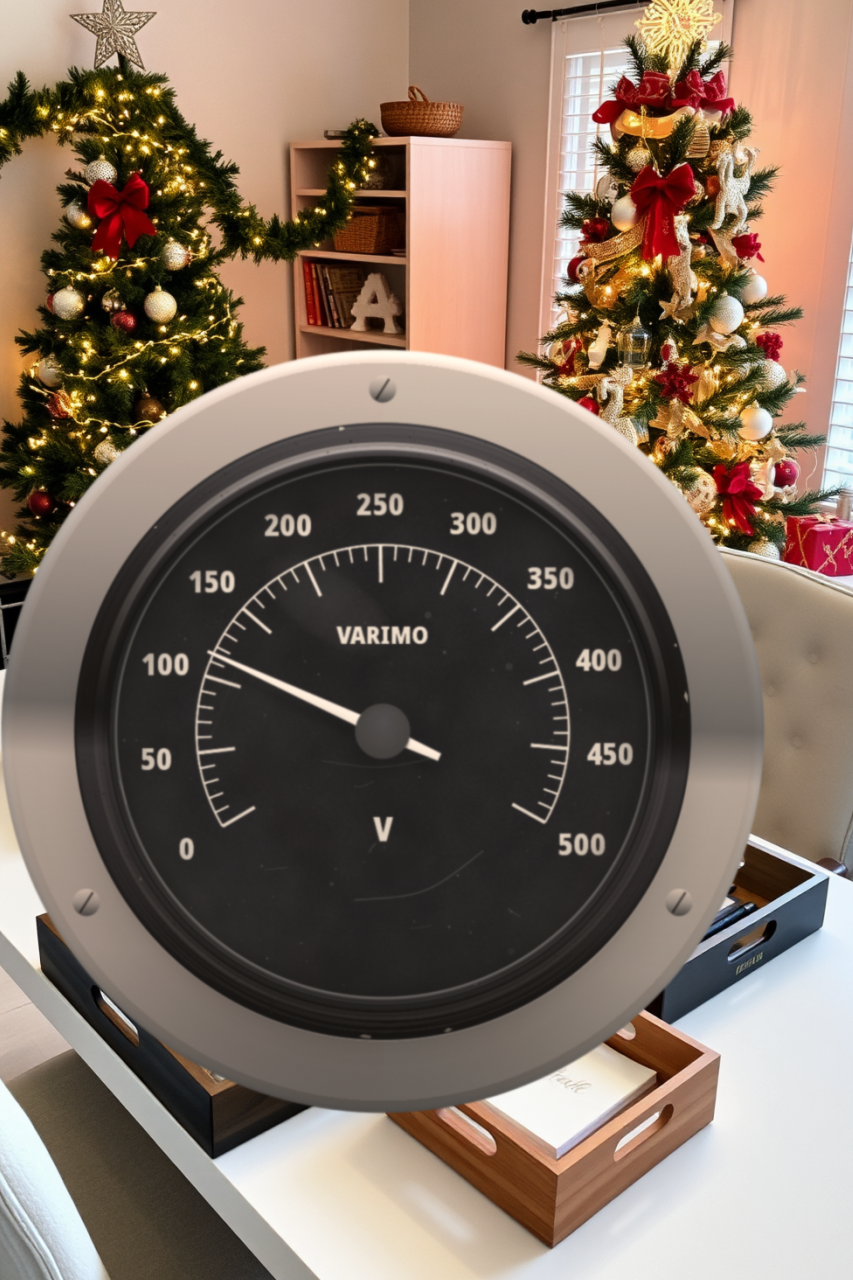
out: 115 V
